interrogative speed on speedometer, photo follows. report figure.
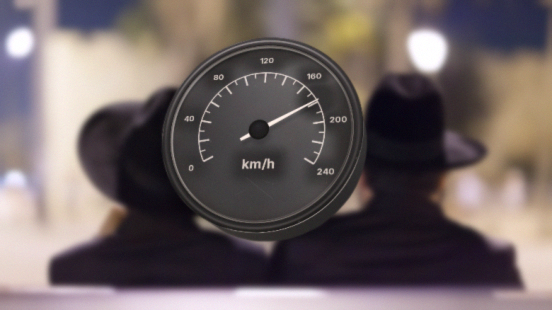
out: 180 km/h
